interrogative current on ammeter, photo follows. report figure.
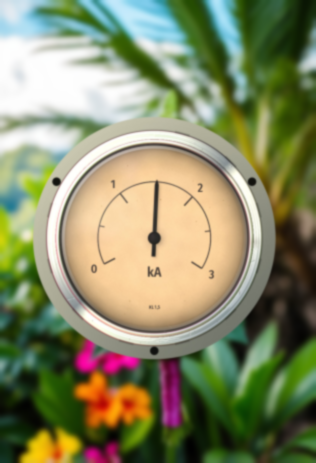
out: 1.5 kA
